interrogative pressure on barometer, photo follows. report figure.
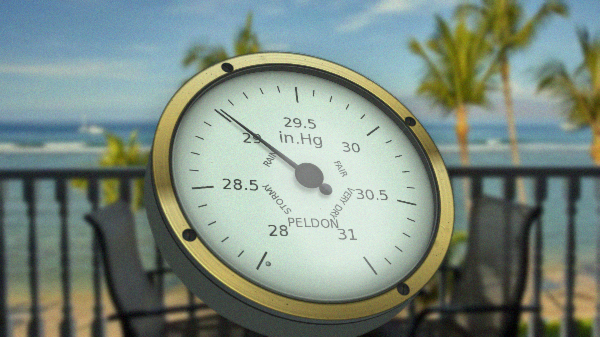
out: 29 inHg
